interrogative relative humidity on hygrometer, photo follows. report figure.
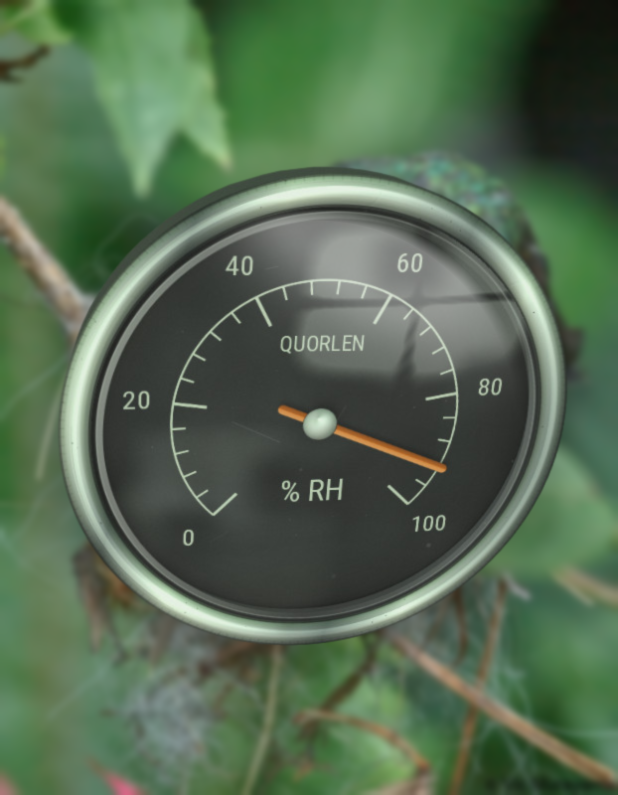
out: 92 %
